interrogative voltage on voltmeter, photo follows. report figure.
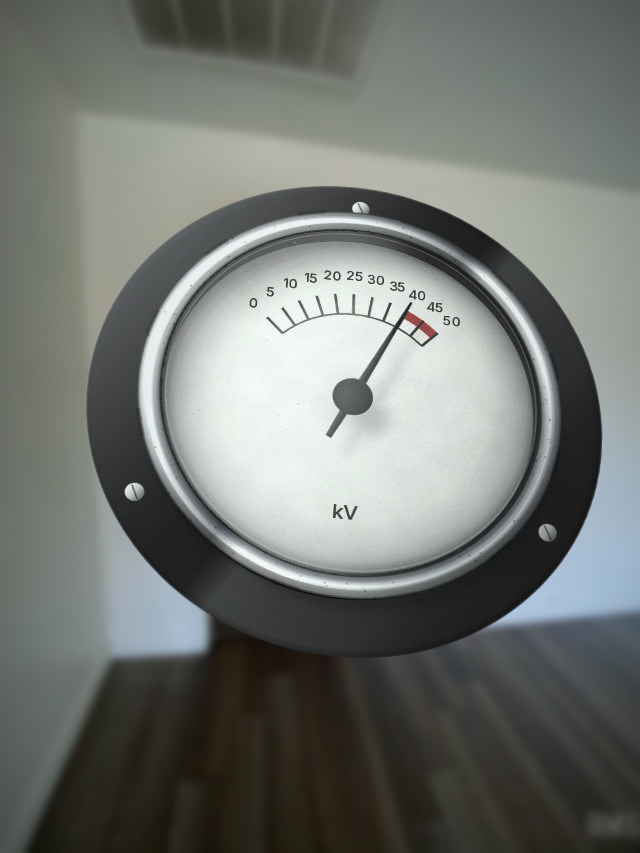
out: 40 kV
